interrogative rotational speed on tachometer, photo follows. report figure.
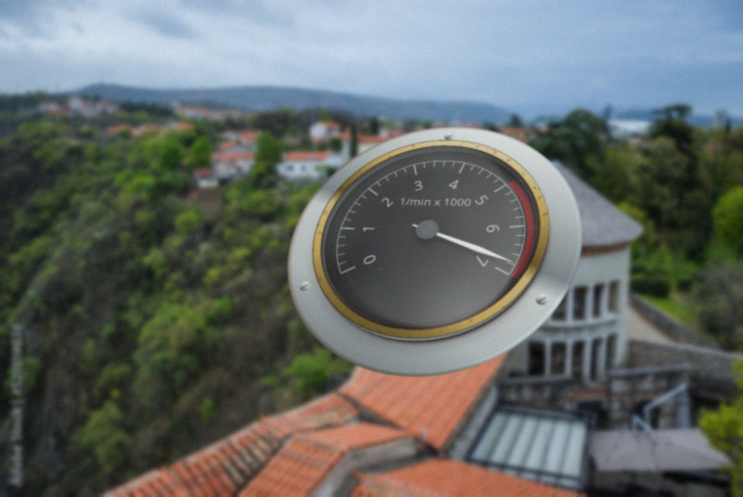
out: 6800 rpm
